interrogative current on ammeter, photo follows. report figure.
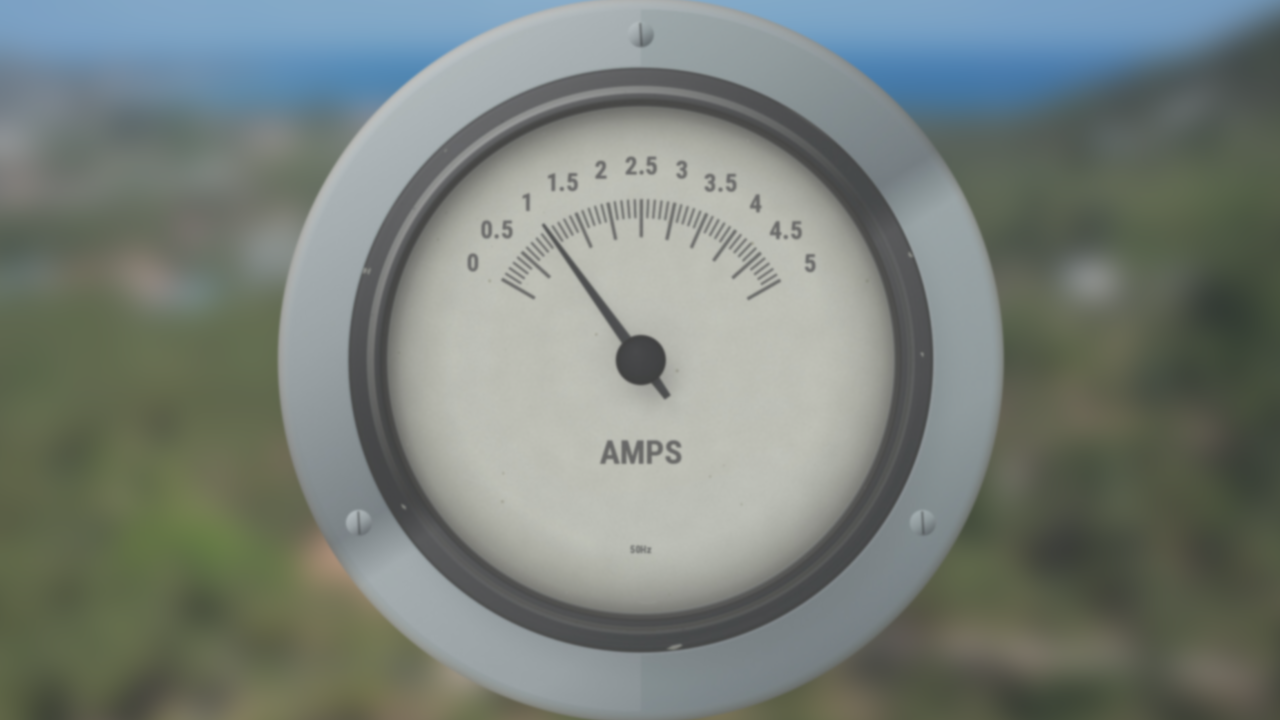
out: 1 A
